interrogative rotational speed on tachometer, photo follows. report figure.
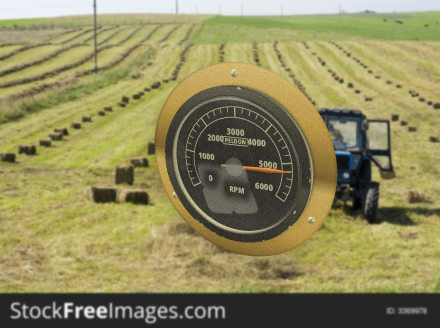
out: 5200 rpm
